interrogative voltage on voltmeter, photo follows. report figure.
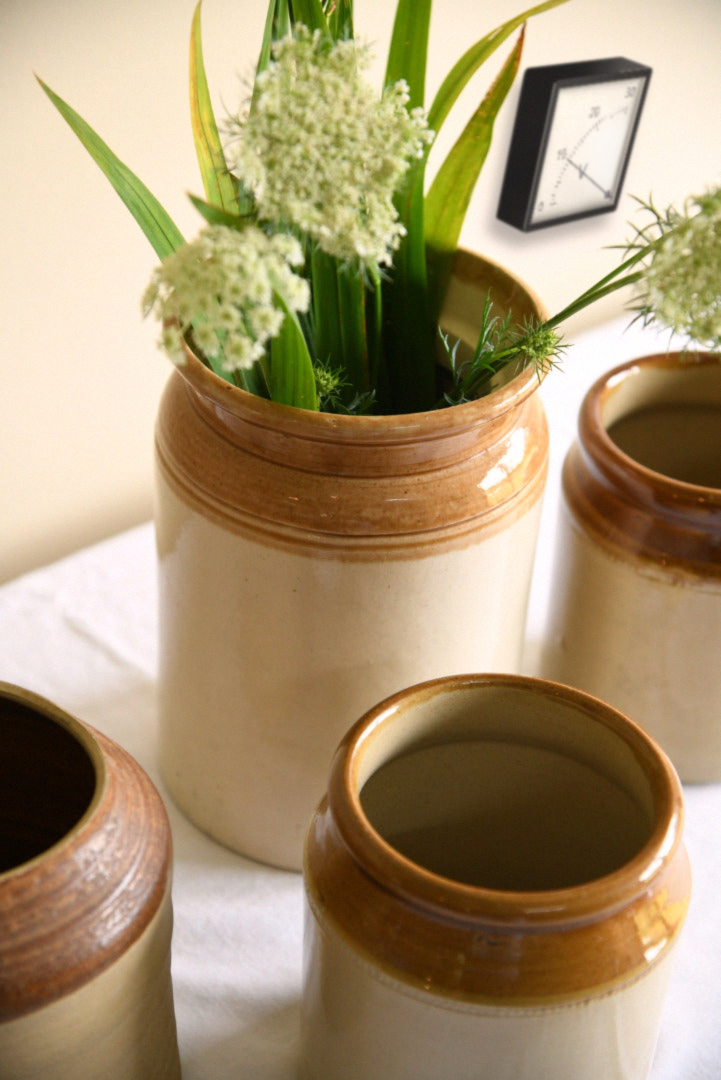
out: 10 V
